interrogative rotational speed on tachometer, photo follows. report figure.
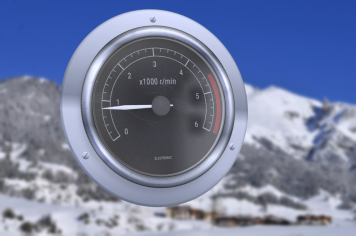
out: 800 rpm
